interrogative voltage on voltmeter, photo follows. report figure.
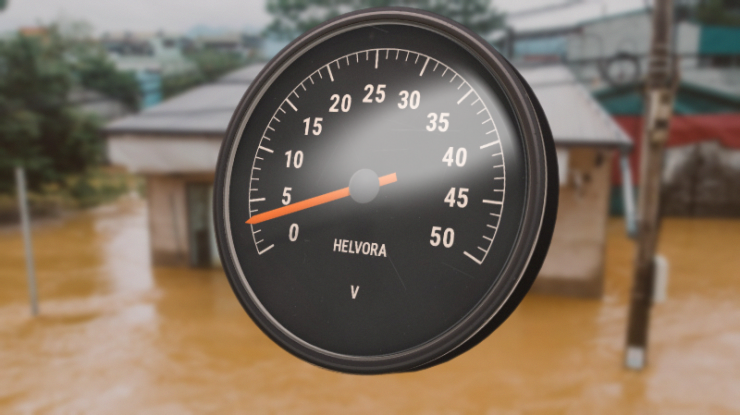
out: 3 V
